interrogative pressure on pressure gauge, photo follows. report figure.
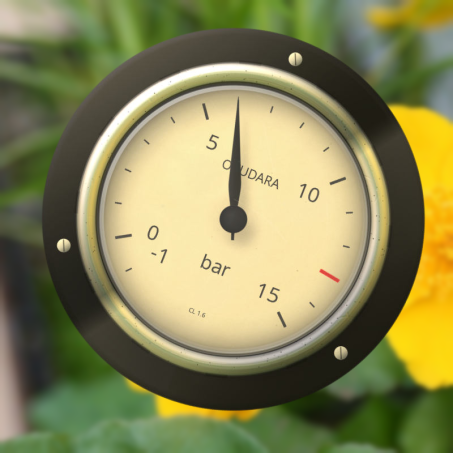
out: 6 bar
